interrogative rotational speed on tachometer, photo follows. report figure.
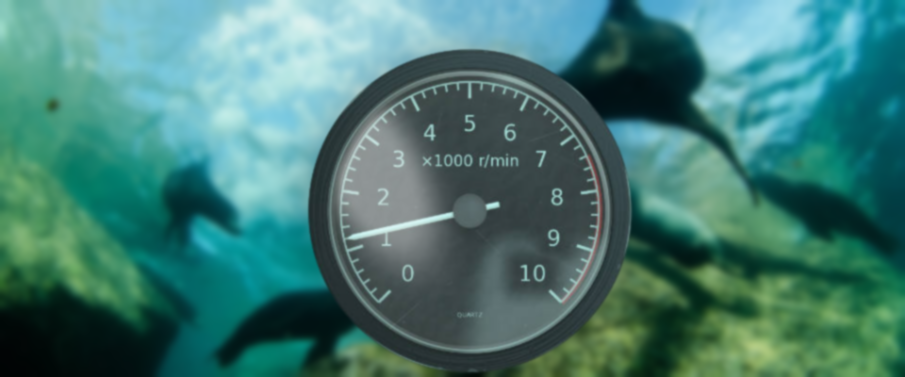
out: 1200 rpm
